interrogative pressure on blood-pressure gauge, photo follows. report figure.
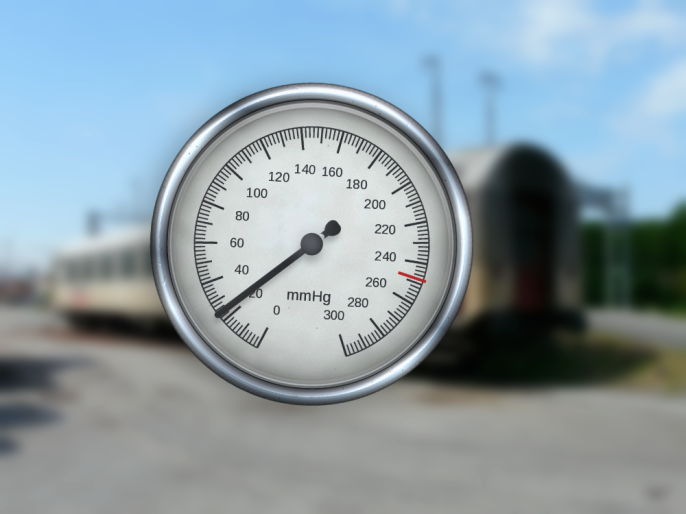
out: 24 mmHg
